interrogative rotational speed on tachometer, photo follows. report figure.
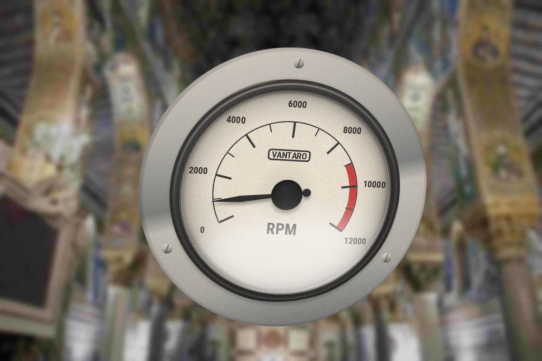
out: 1000 rpm
